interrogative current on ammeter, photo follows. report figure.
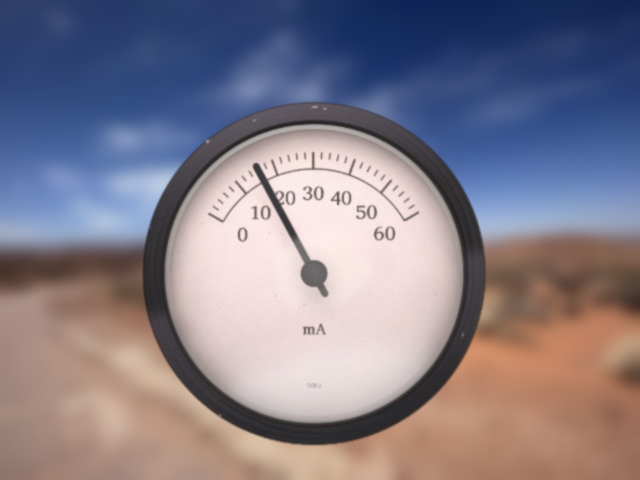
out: 16 mA
